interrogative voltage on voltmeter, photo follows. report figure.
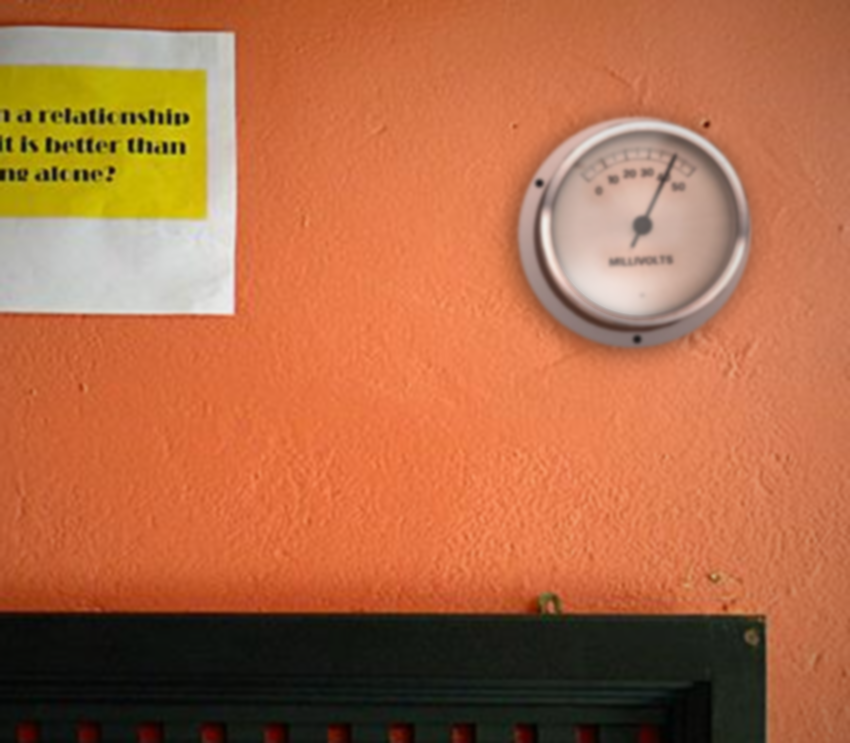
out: 40 mV
